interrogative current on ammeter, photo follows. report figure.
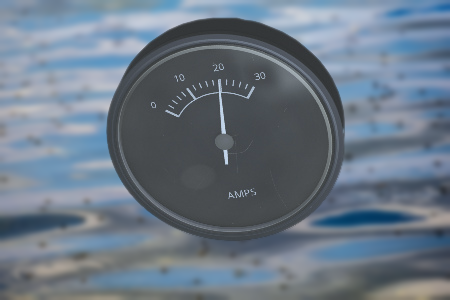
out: 20 A
